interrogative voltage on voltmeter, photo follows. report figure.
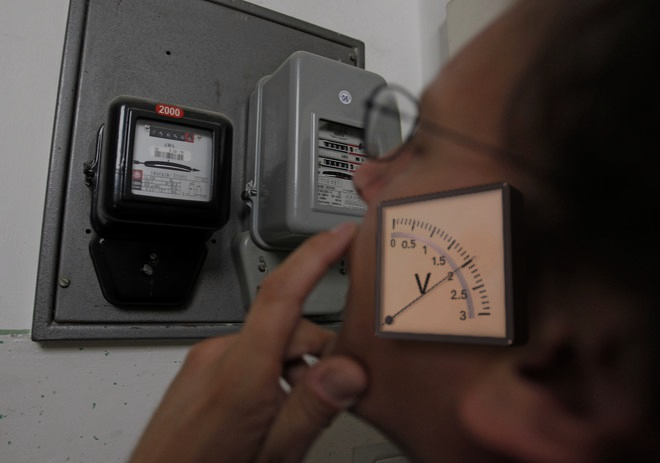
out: 2 V
